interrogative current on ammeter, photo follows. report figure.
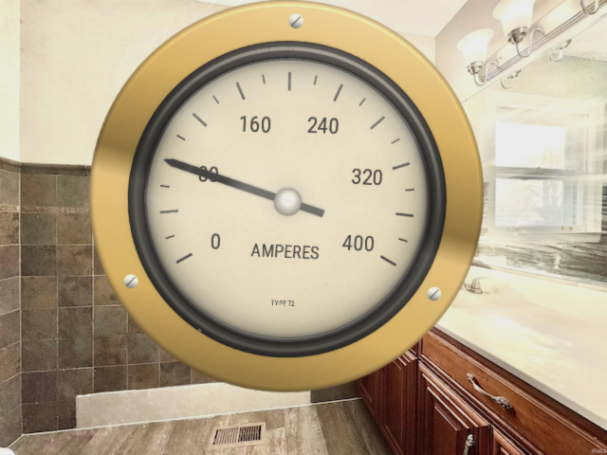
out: 80 A
